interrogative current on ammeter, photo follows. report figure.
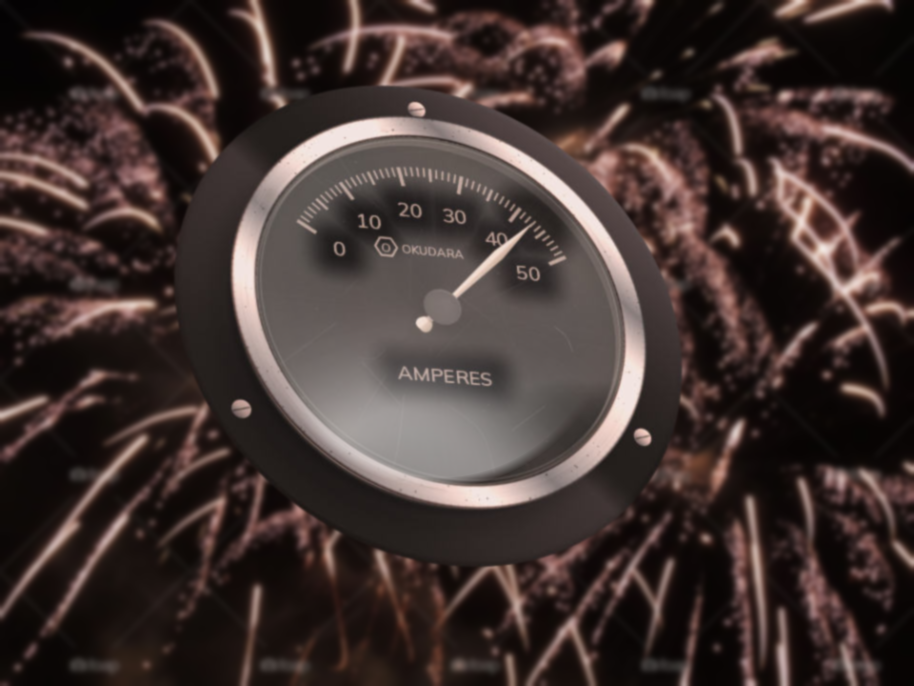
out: 43 A
